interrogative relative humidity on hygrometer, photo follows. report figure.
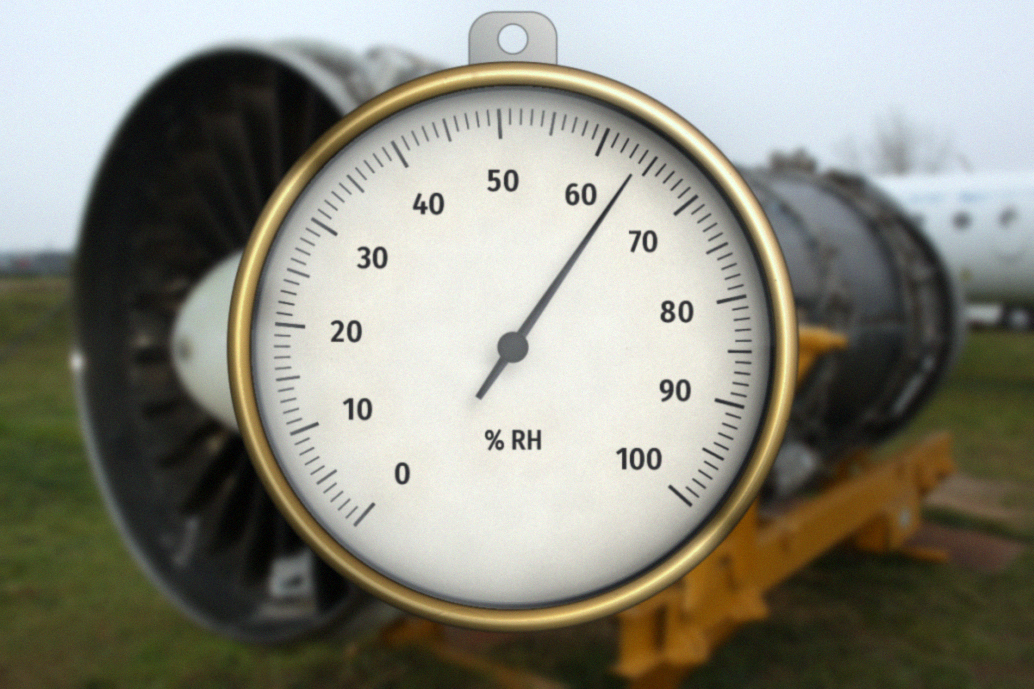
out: 64 %
